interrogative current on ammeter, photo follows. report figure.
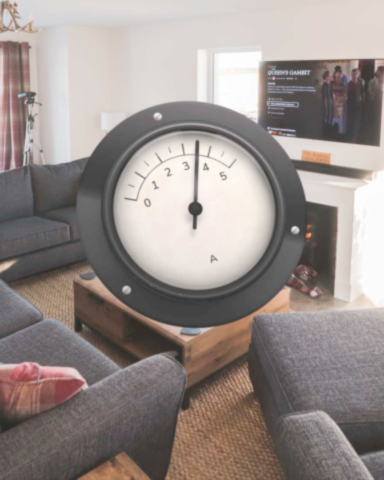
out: 3.5 A
